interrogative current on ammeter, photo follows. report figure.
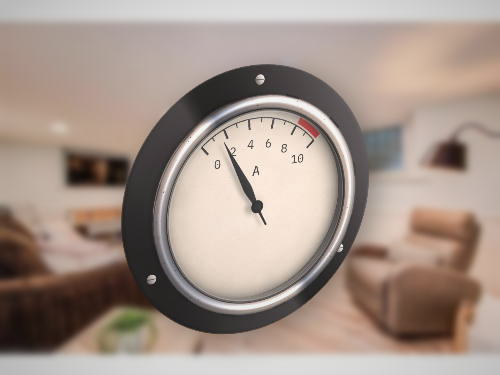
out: 1.5 A
